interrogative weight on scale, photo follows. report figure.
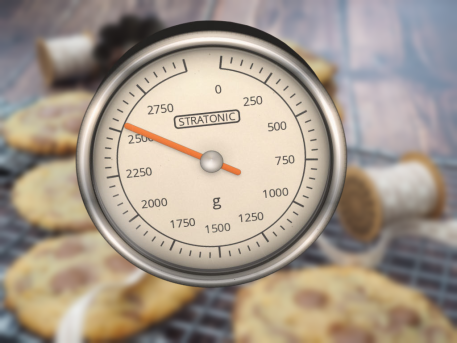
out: 2550 g
